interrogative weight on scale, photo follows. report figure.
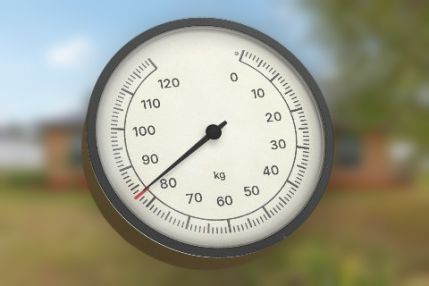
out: 83 kg
